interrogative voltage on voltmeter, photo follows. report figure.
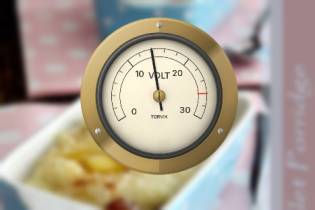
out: 14 V
